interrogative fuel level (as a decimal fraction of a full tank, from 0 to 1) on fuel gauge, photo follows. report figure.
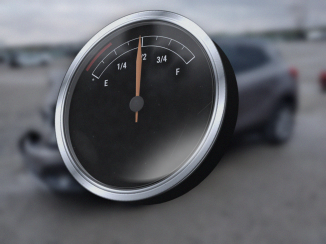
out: 0.5
